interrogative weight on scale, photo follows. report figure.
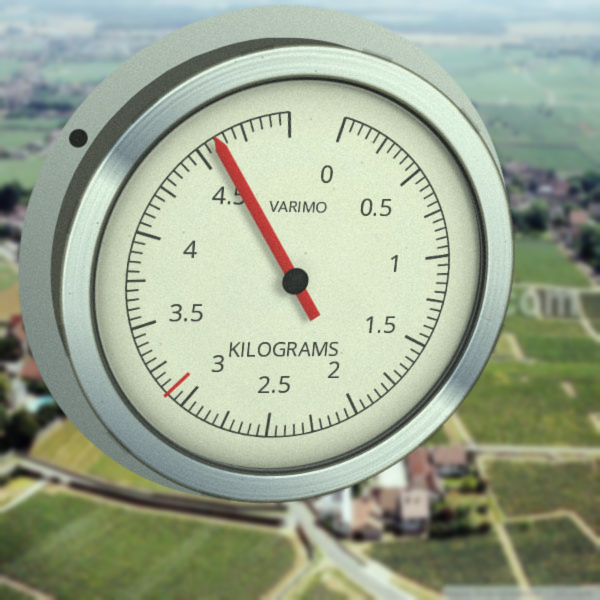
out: 4.6 kg
